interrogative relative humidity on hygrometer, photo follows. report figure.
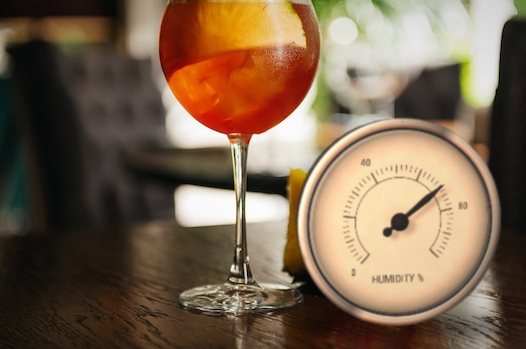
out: 70 %
